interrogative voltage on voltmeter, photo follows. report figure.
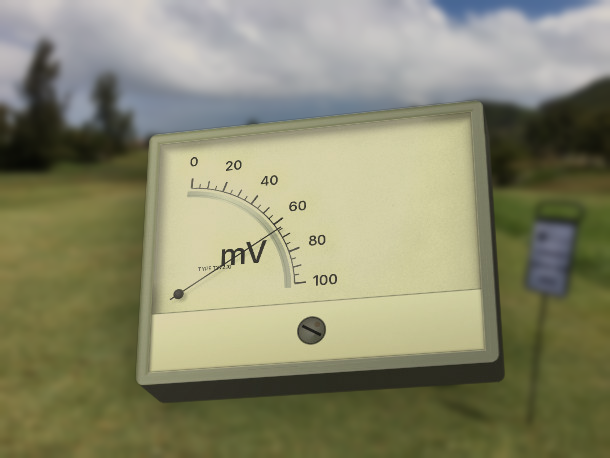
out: 65 mV
